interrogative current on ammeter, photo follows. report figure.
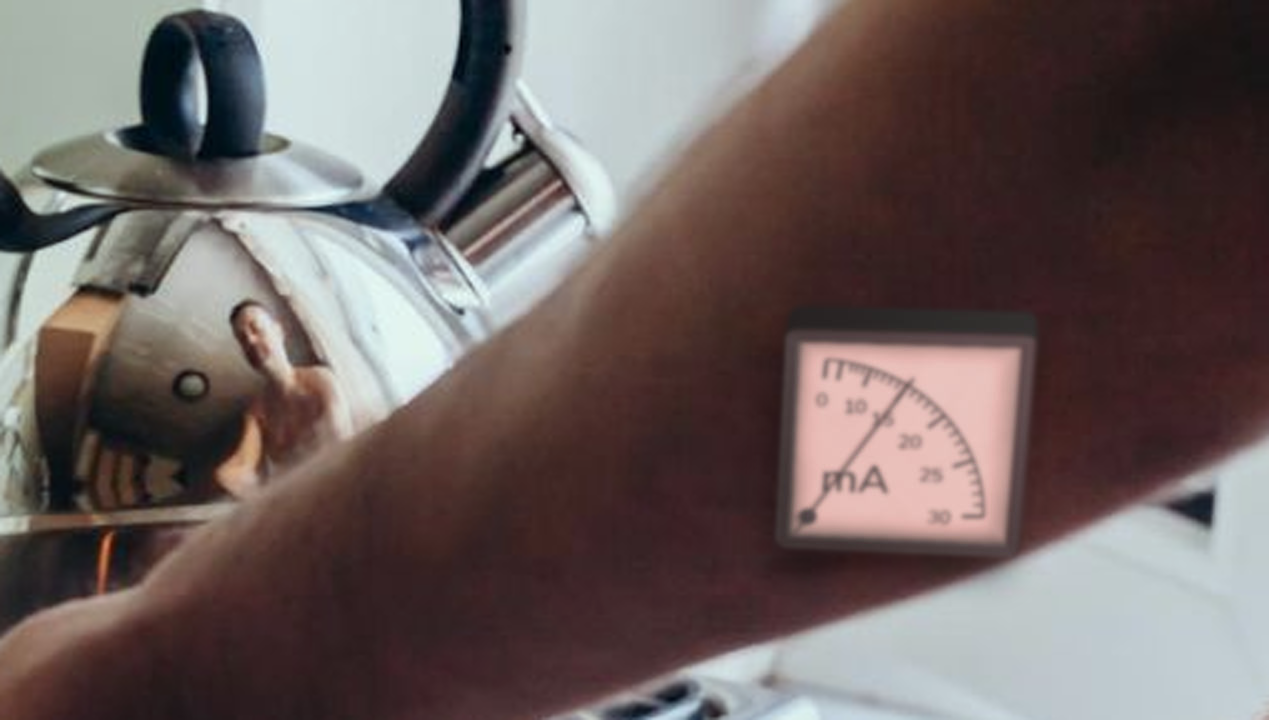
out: 15 mA
